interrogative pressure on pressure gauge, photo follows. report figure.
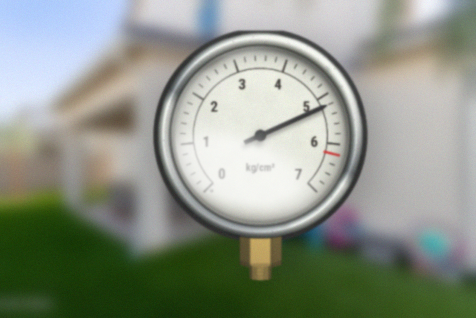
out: 5.2 kg/cm²
